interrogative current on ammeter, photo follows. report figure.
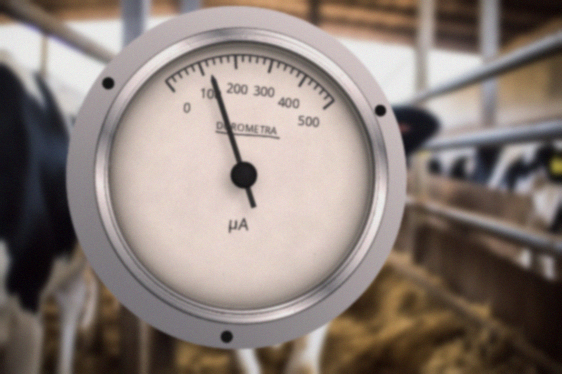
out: 120 µA
